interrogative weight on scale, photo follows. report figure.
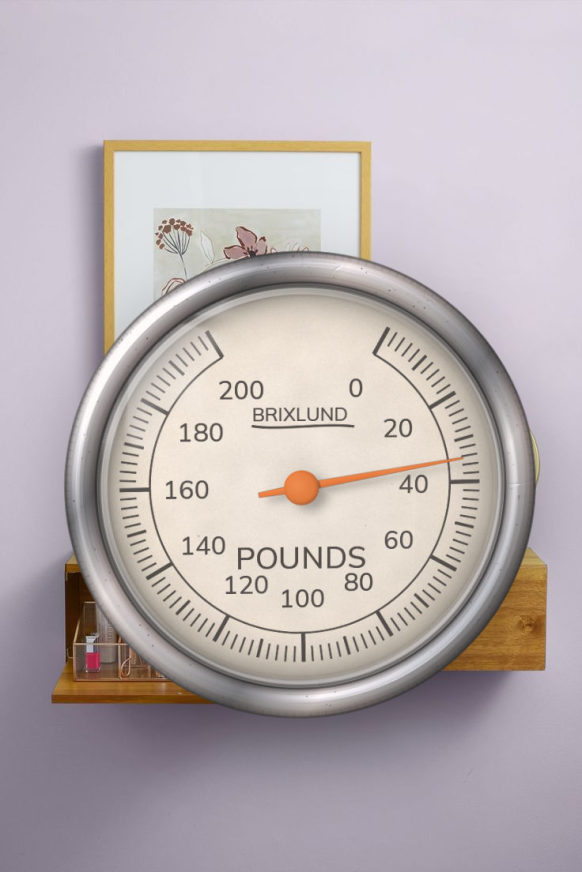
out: 34 lb
